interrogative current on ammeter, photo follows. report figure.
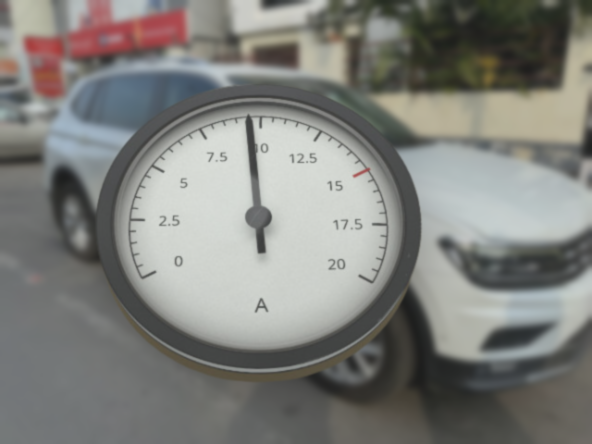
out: 9.5 A
